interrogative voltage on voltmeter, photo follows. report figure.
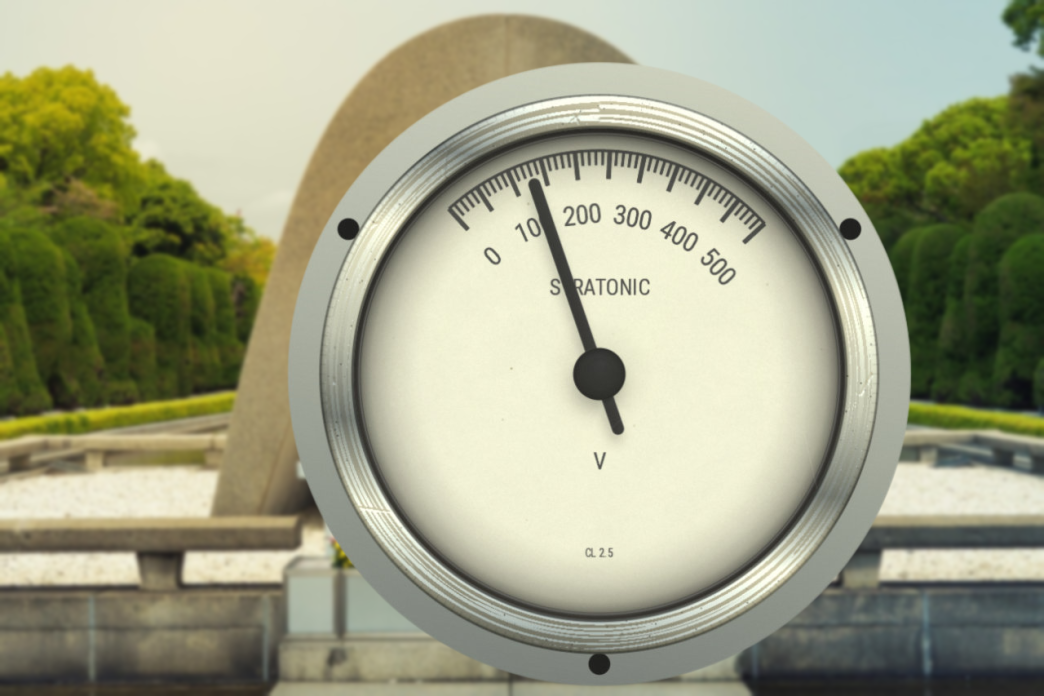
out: 130 V
